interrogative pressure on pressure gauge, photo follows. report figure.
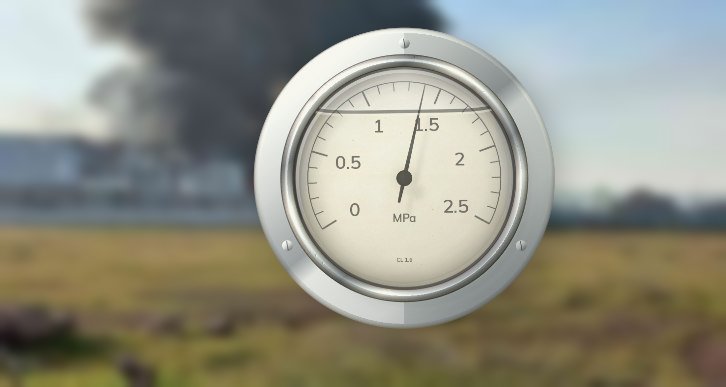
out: 1.4 MPa
